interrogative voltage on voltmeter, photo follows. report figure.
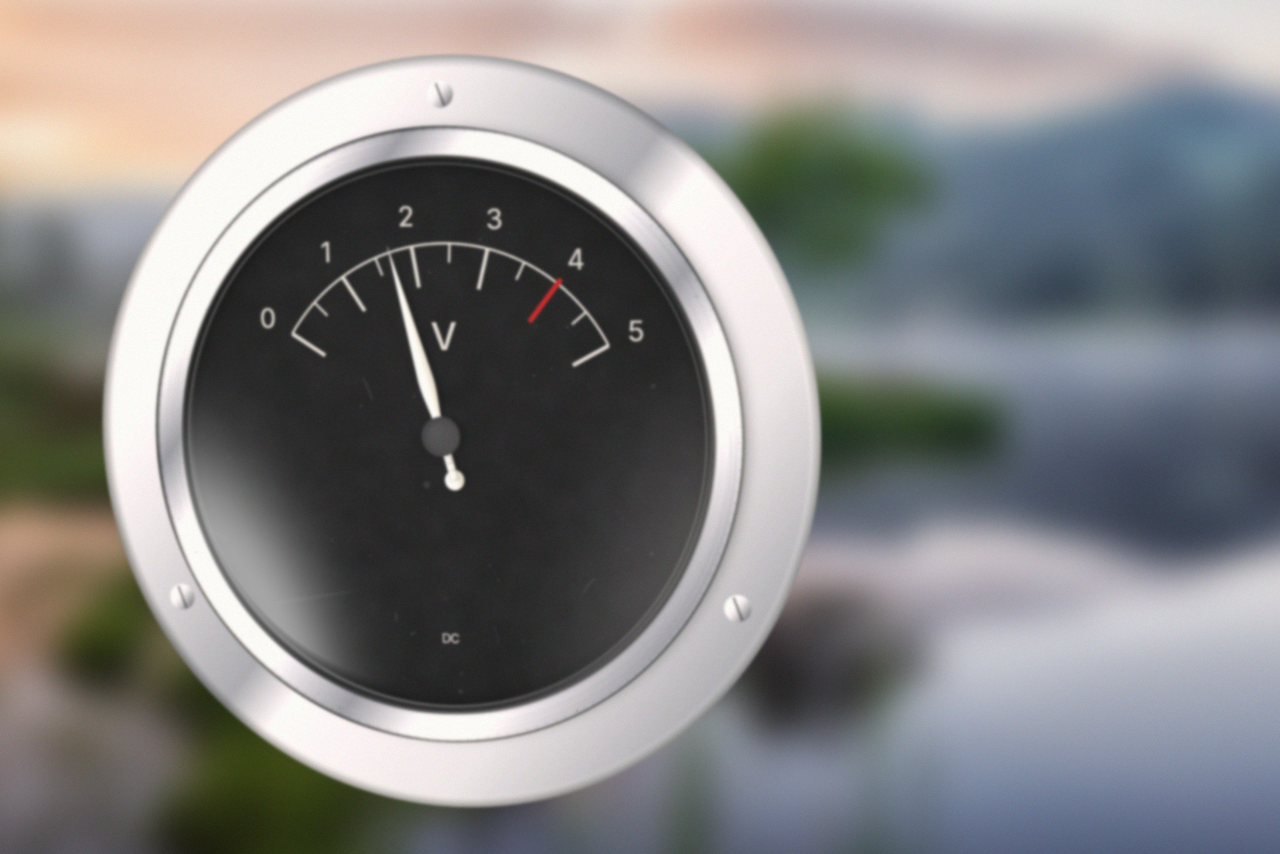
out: 1.75 V
